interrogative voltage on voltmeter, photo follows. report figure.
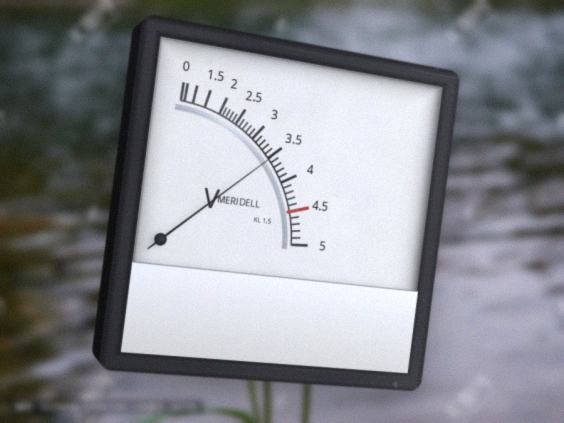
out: 3.5 V
